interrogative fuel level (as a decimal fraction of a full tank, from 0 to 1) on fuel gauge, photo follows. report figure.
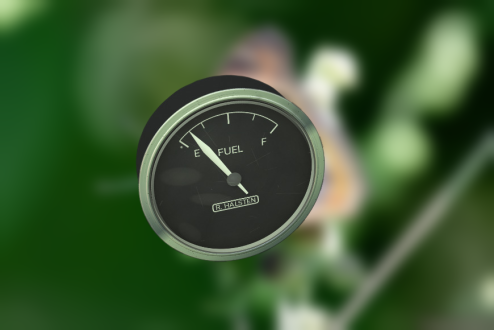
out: 0.125
